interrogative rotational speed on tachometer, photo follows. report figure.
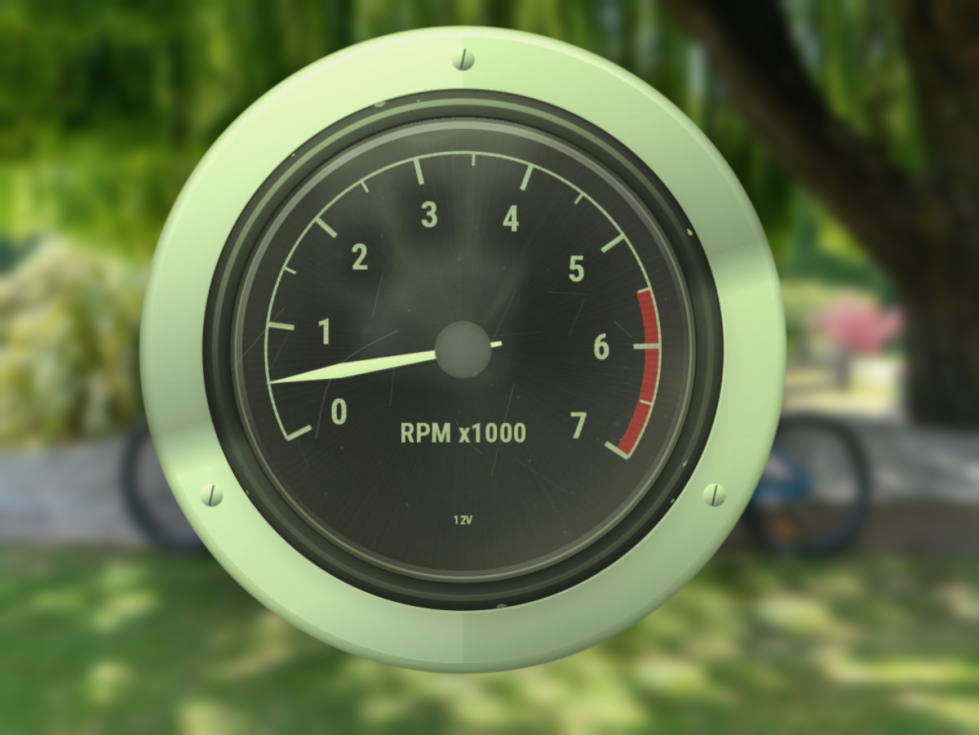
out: 500 rpm
